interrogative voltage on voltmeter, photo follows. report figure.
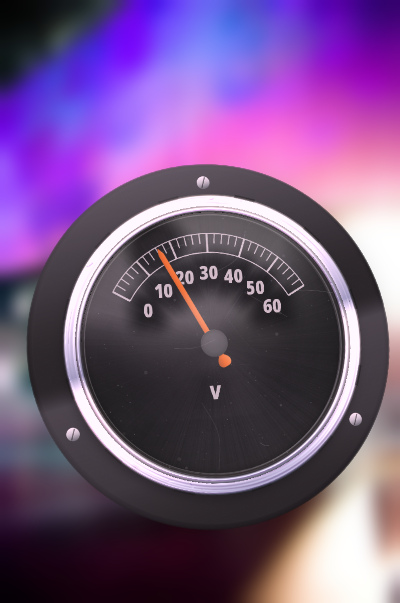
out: 16 V
